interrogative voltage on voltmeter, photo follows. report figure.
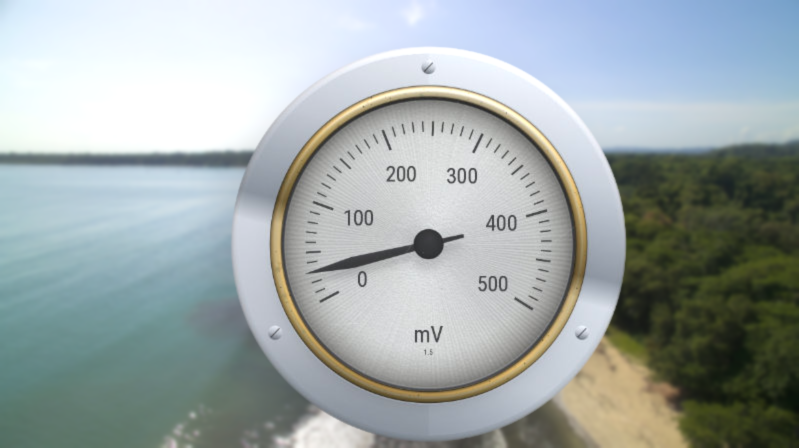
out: 30 mV
